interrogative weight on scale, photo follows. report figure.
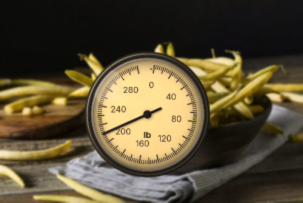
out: 210 lb
